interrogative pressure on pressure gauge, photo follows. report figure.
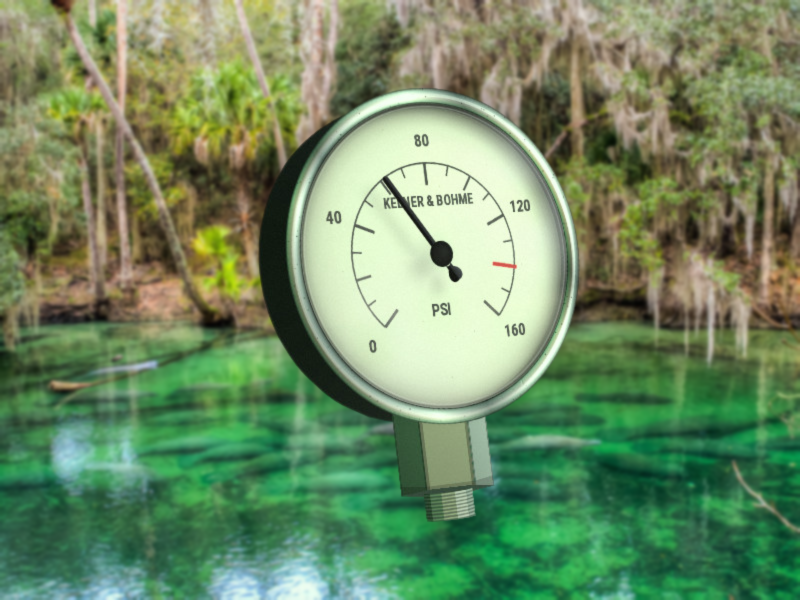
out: 60 psi
